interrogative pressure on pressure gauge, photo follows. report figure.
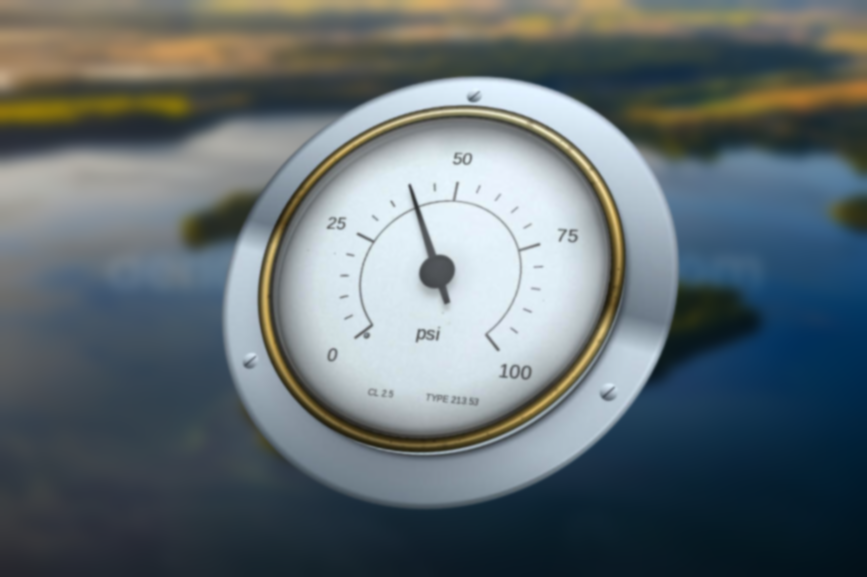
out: 40 psi
